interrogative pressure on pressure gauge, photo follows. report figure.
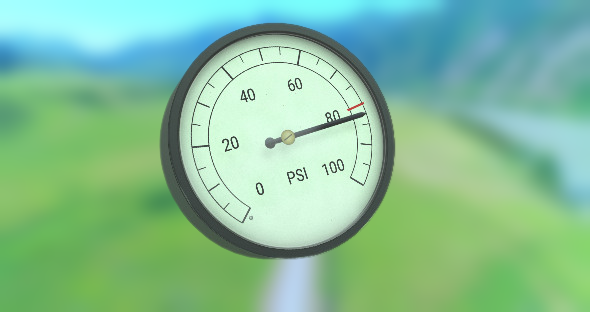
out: 82.5 psi
